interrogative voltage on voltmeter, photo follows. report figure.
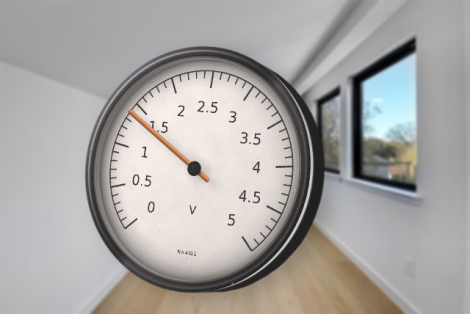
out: 1.4 V
